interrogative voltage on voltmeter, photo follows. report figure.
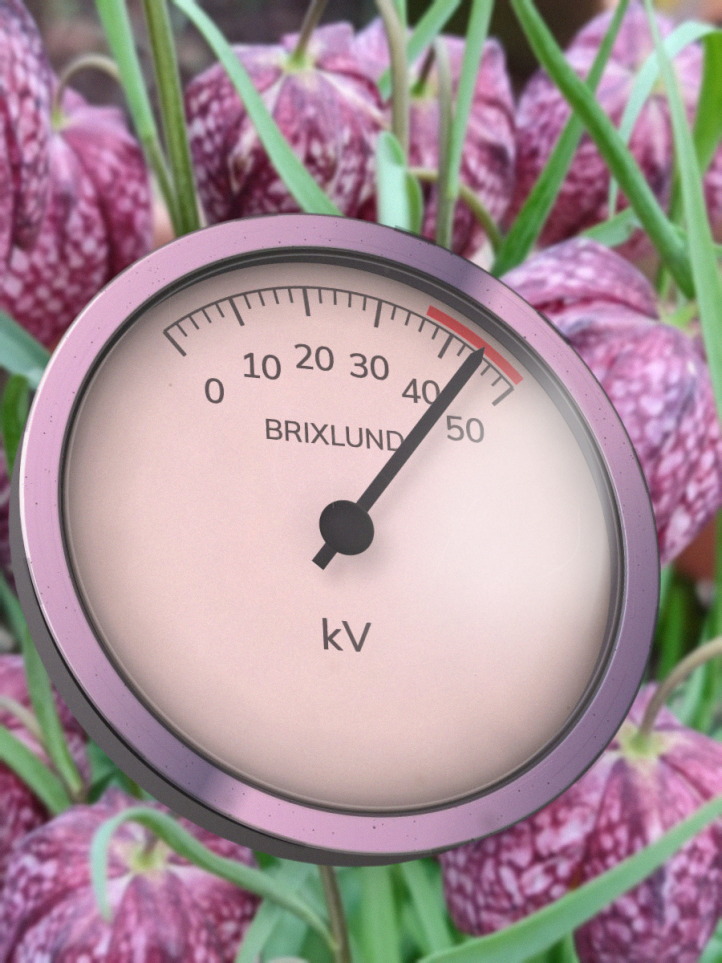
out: 44 kV
